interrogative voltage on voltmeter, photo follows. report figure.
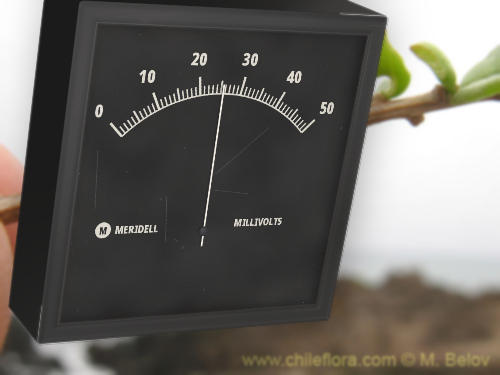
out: 25 mV
